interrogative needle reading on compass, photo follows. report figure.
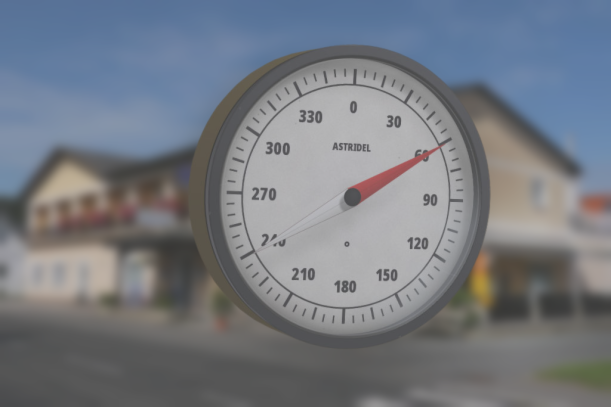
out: 60 °
